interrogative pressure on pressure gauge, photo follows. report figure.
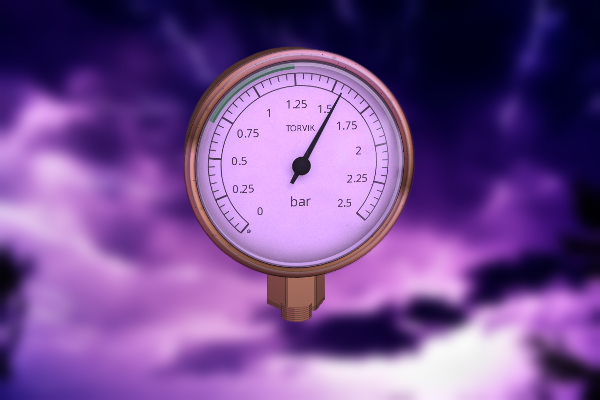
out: 1.55 bar
